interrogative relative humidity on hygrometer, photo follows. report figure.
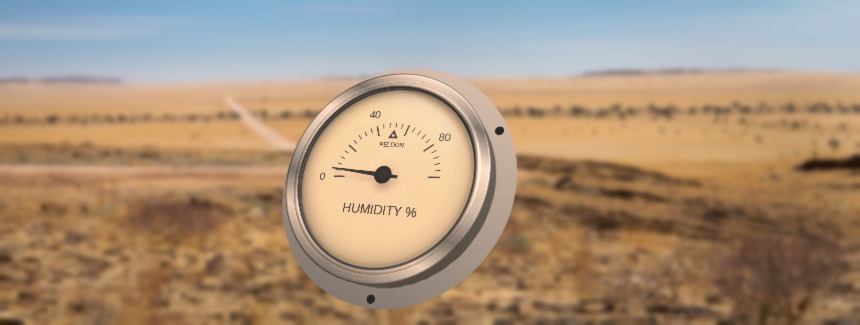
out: 4 %
